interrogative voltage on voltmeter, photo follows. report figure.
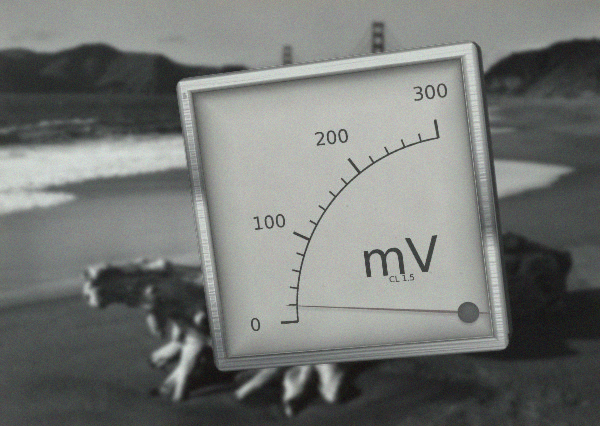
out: 20 mV
